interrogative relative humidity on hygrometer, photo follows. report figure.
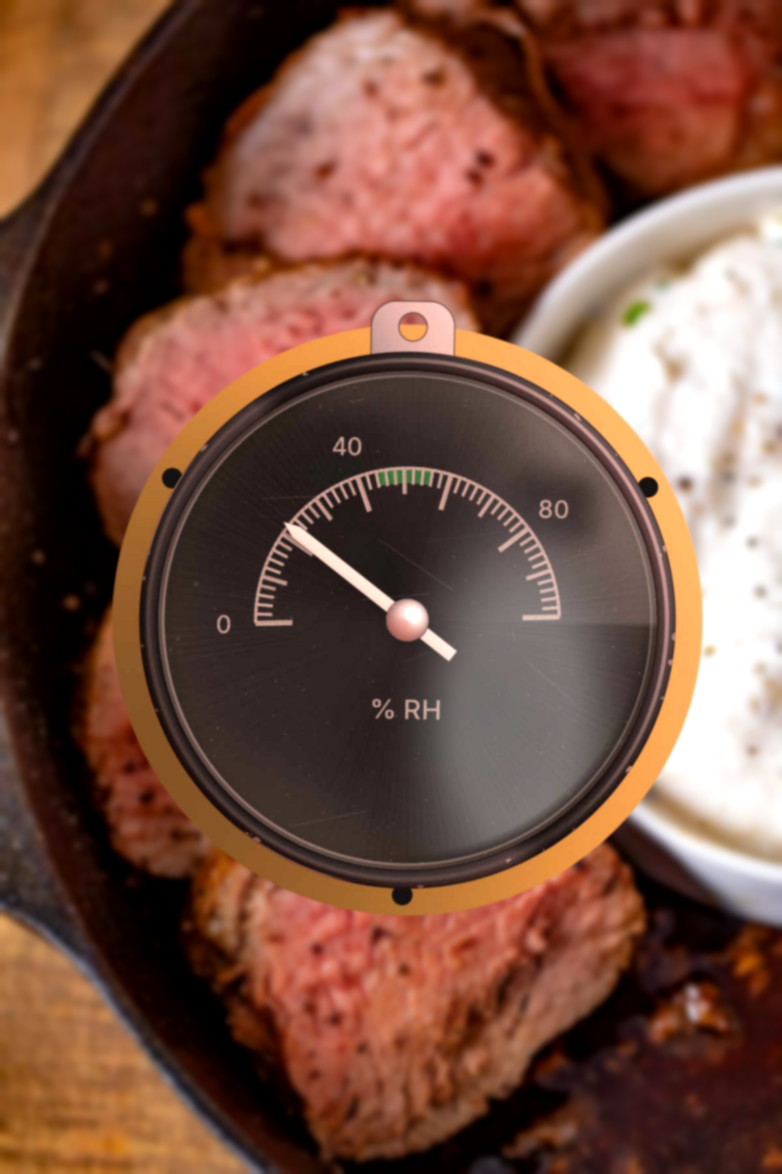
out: 22 %
